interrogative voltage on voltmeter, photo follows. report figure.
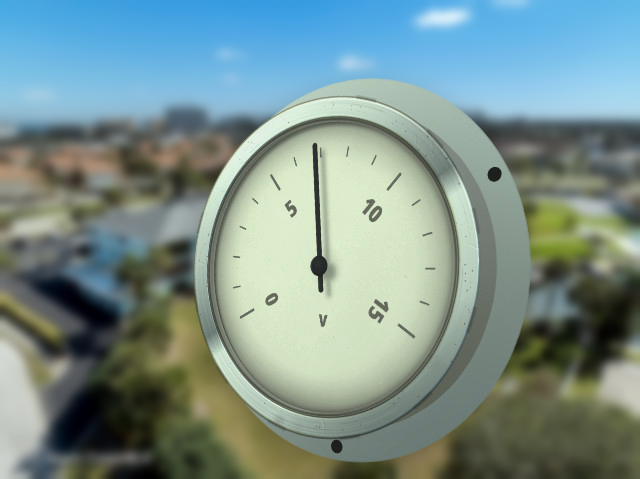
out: 7 V
